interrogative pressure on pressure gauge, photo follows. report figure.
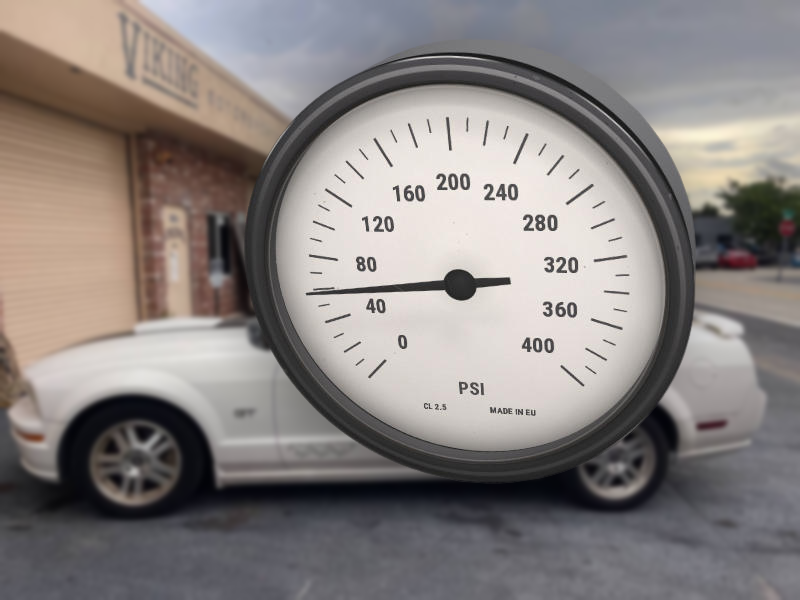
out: 60 psi
